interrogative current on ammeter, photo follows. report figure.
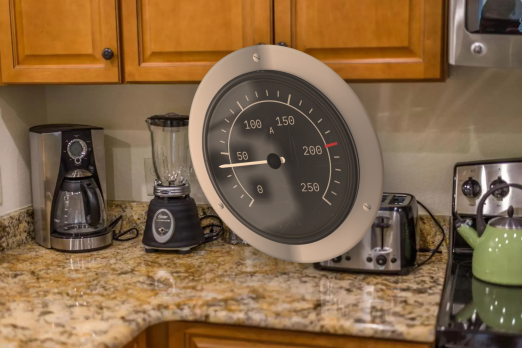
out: 40 A
